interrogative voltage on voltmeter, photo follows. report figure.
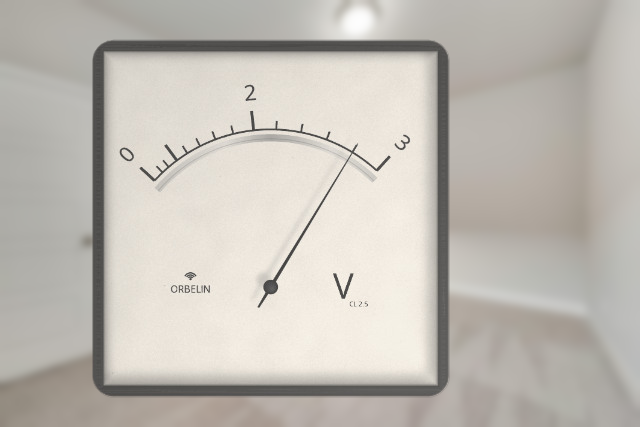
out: 2.8 V
